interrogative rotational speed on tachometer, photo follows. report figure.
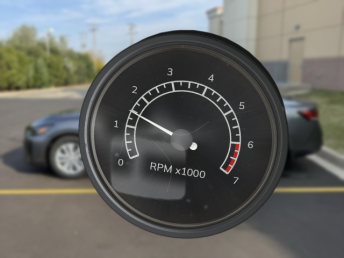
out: 1500 rpm
